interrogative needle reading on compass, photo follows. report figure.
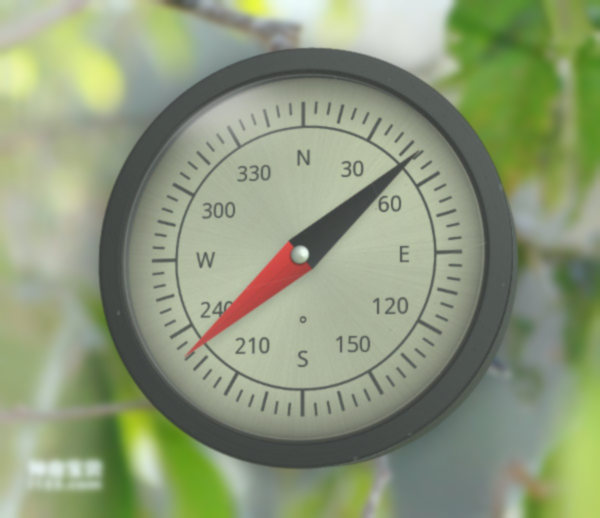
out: 230 °
